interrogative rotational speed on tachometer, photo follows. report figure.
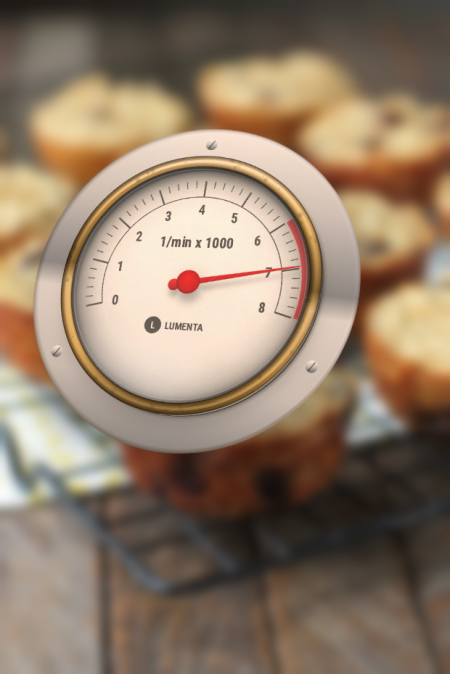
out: 7000 rpm
